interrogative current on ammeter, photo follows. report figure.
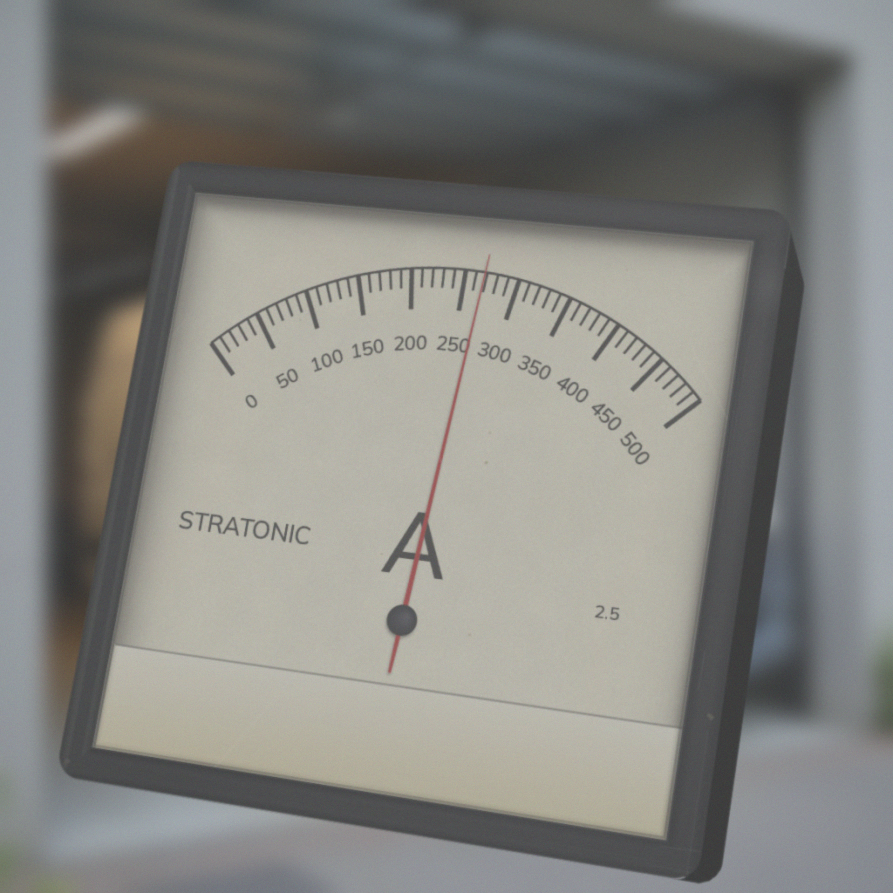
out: 270 A
